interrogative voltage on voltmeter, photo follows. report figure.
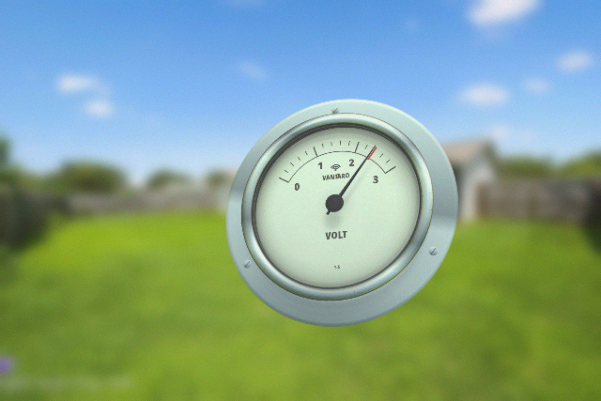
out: 2.4 V
